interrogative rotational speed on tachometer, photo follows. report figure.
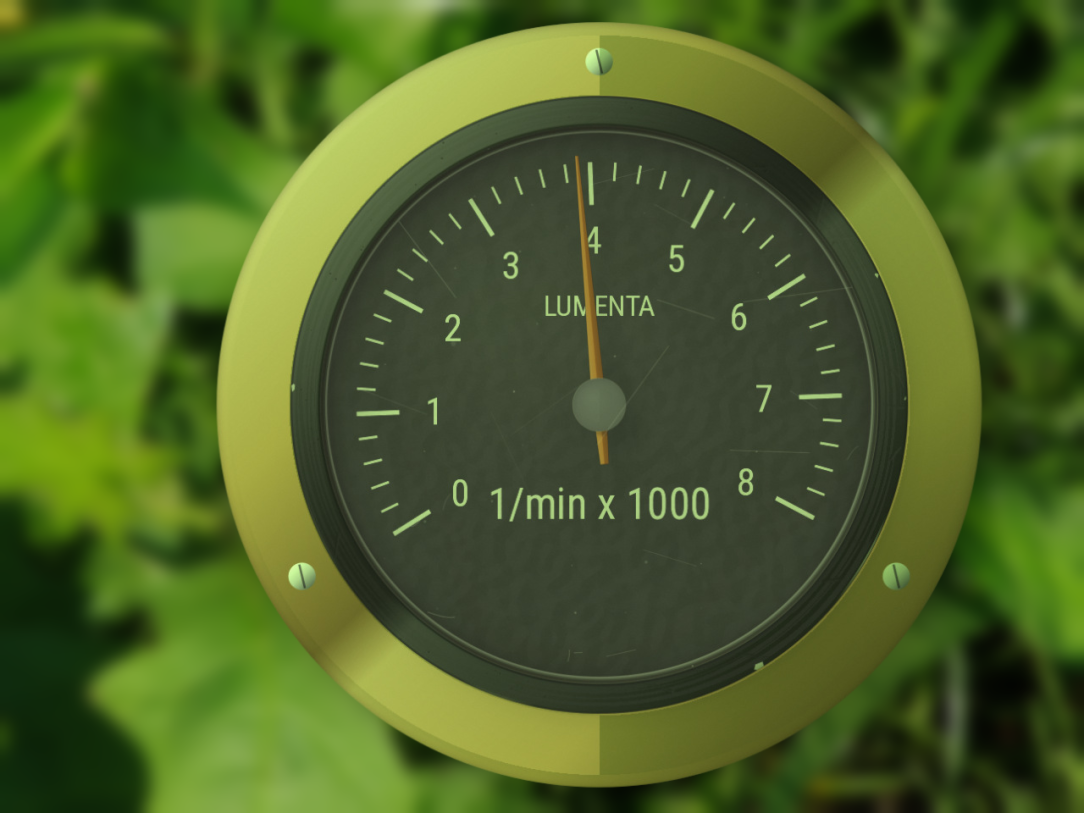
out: 3900 rpm
